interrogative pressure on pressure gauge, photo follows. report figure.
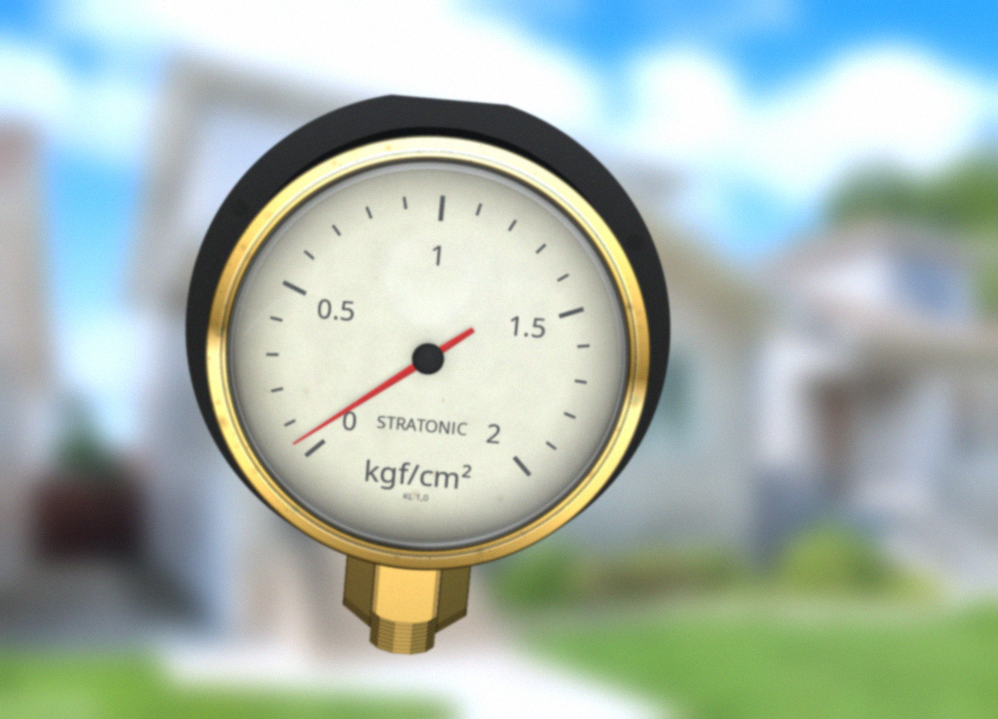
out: 0.05 kg/cm²
